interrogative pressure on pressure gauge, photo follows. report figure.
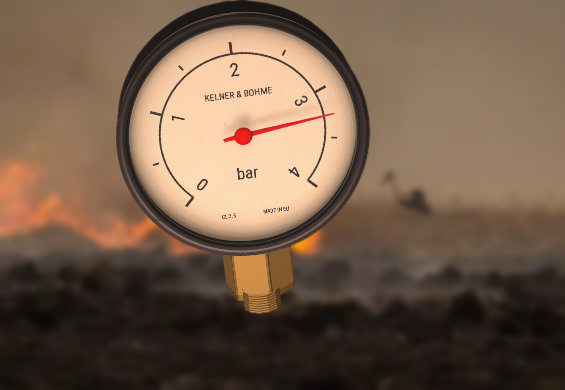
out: 3.25 bar
